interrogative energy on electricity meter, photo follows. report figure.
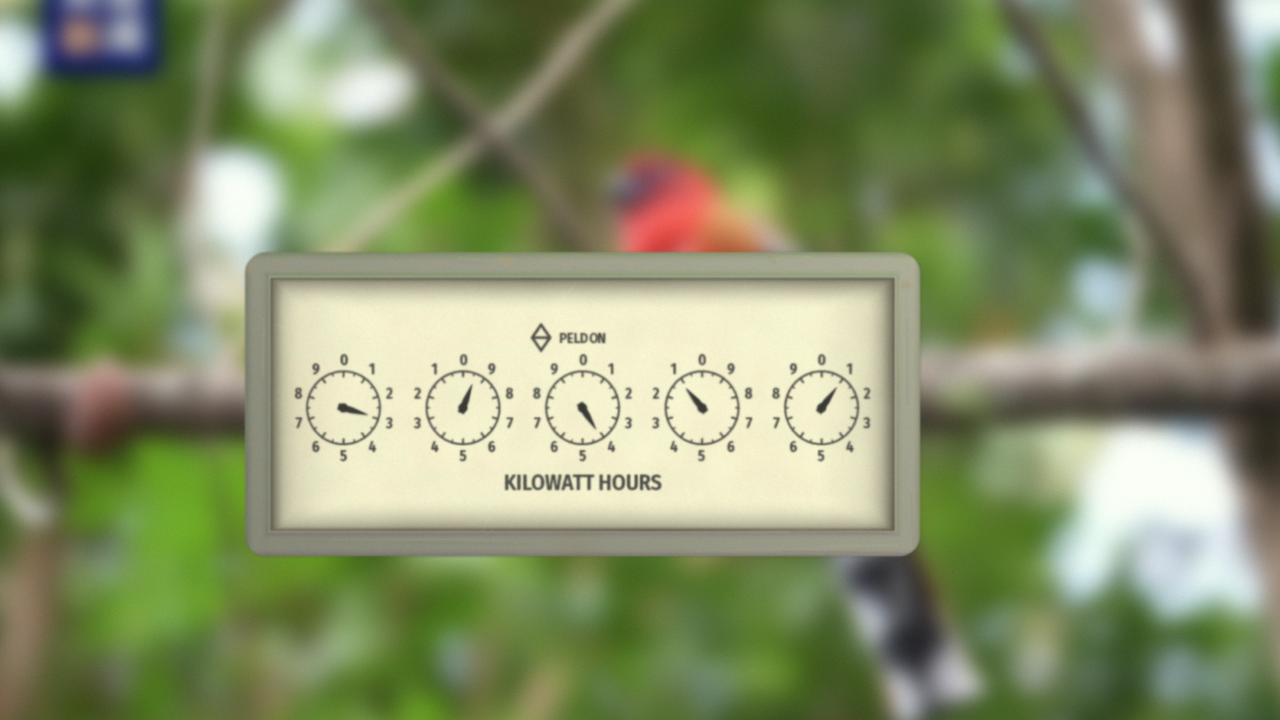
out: 29411 kWh
